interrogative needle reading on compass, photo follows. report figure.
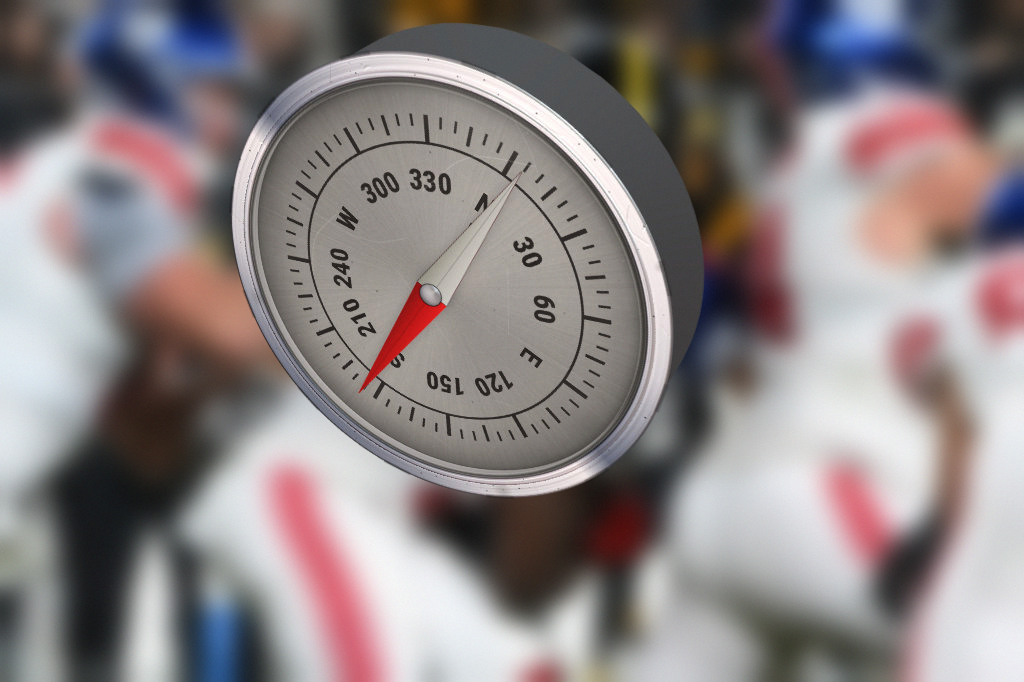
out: 185 °
